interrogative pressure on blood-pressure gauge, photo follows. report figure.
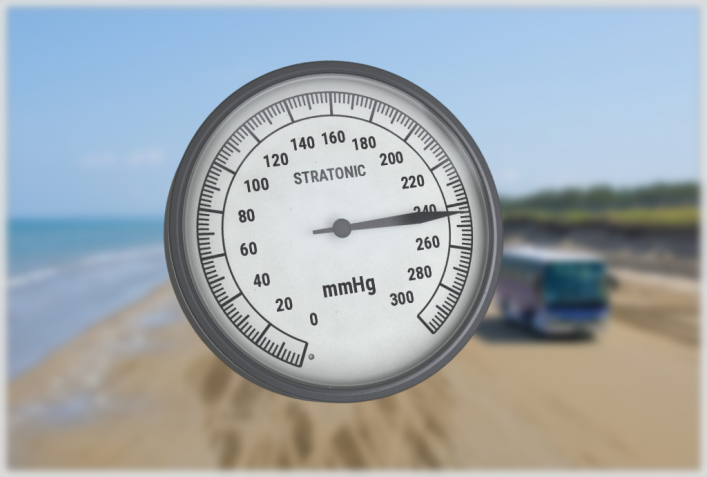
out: 244 mmHg
